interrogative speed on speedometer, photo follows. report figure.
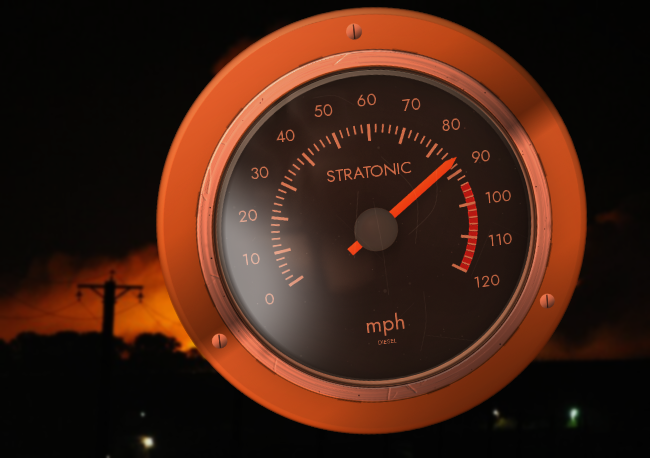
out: 86 mph
